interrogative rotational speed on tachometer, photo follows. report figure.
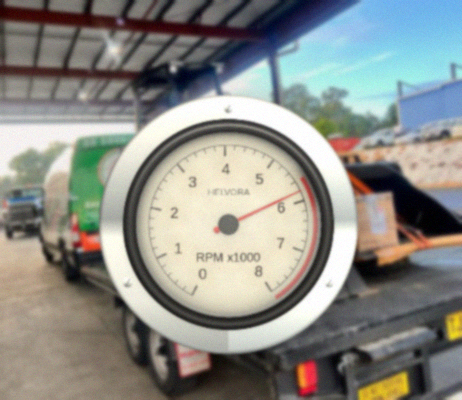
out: 5800 rpm
